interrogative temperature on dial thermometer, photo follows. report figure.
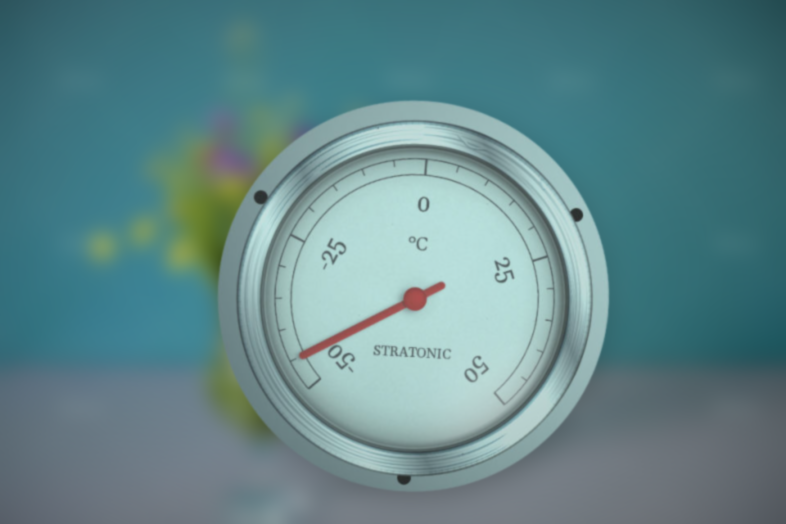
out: -45 °C
